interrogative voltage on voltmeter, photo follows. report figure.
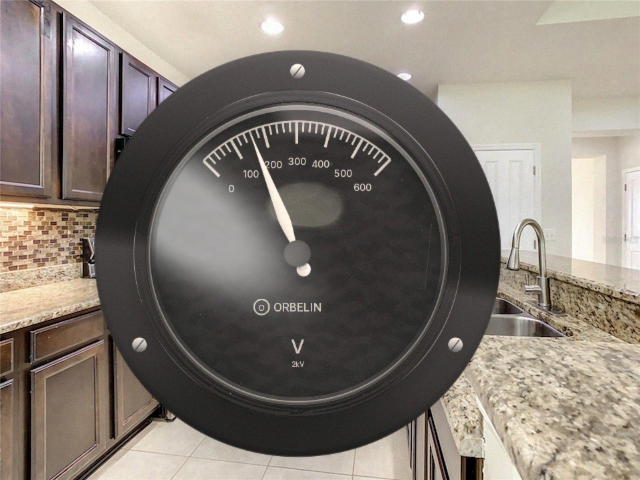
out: 160 V
